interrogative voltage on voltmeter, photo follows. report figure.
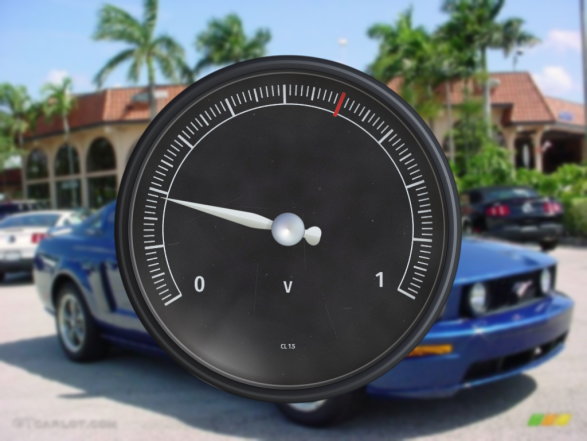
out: 0.19 V
